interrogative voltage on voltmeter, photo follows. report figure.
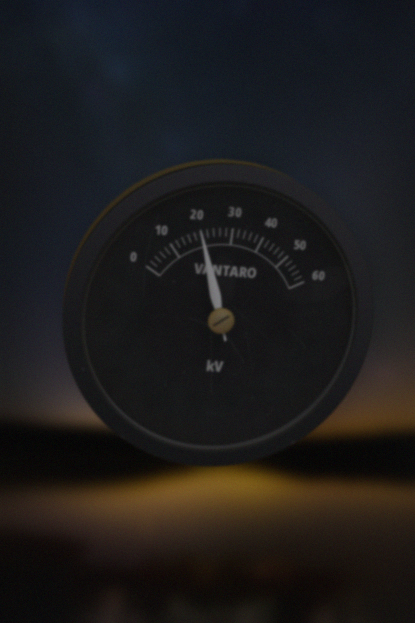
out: 20 kV
